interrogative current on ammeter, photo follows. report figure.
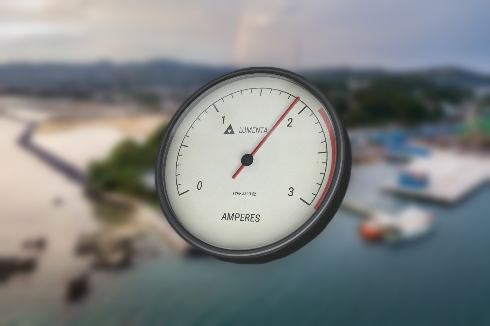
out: 1.9 A
